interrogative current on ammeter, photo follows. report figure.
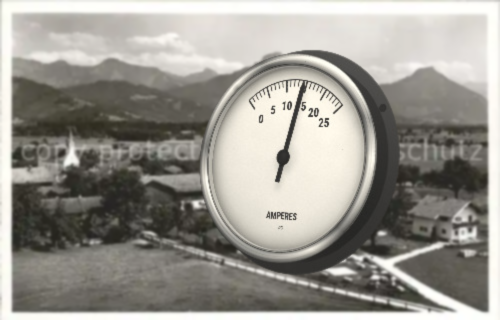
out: 15 A
